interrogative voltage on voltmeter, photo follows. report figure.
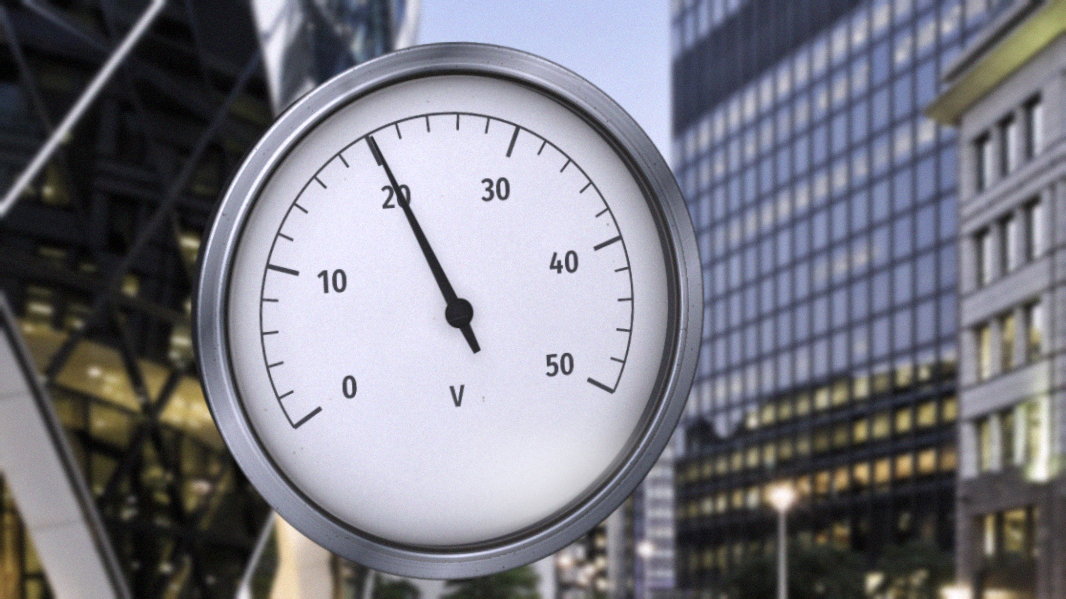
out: 20 V
